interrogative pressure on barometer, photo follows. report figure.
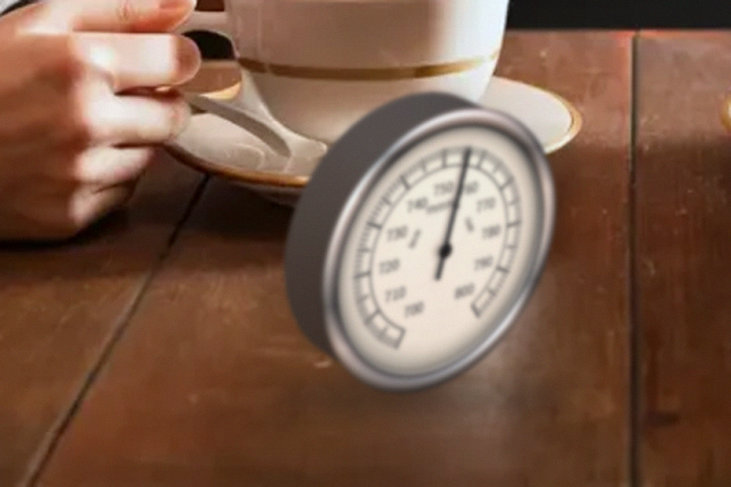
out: 755 mmHg
